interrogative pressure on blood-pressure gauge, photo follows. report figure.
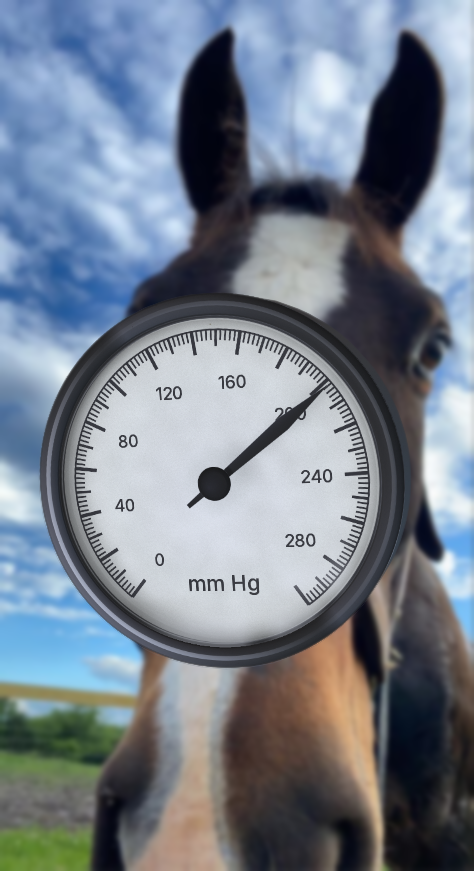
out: 202 mmHg
